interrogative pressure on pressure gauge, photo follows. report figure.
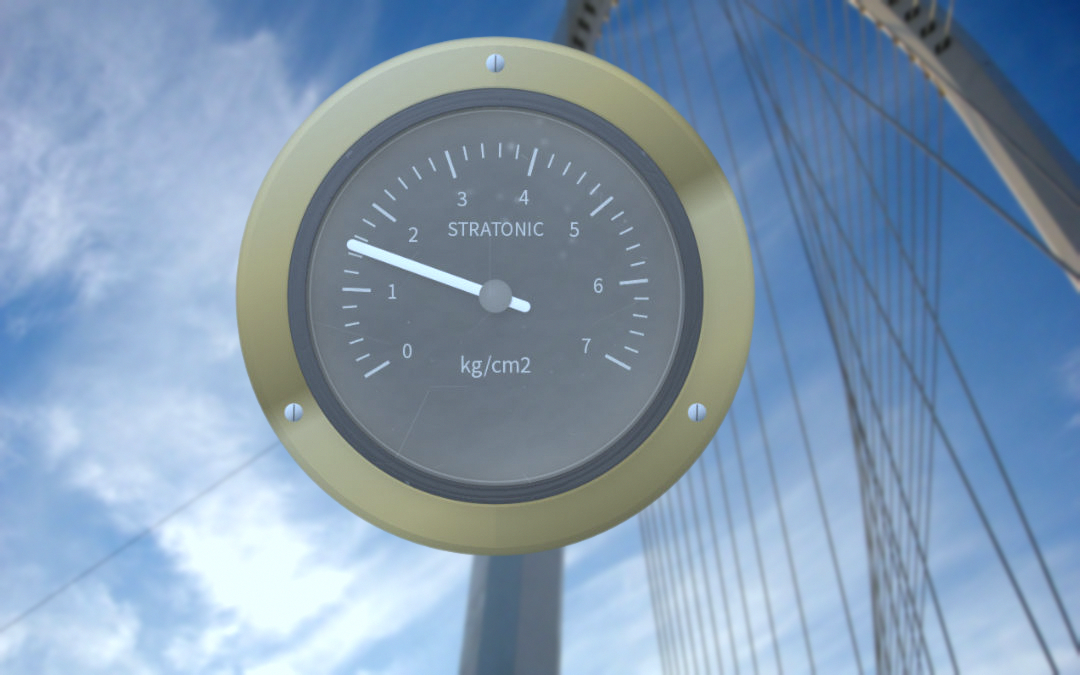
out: 1.5 kg/cm²
